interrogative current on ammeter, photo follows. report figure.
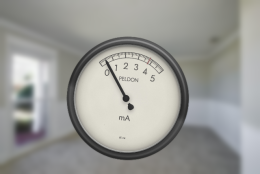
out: 0.5 mA
